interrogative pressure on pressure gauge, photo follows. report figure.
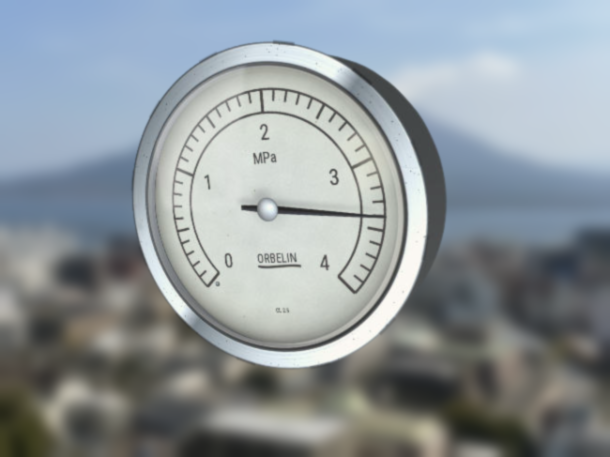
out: 3.4 MPa
